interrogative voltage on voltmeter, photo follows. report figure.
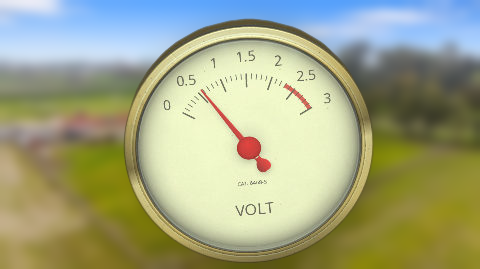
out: 0.6 V
